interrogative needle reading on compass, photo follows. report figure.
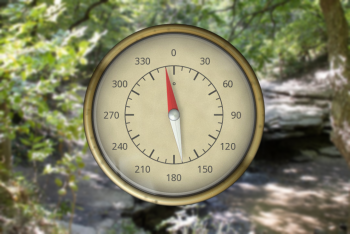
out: 350 °
